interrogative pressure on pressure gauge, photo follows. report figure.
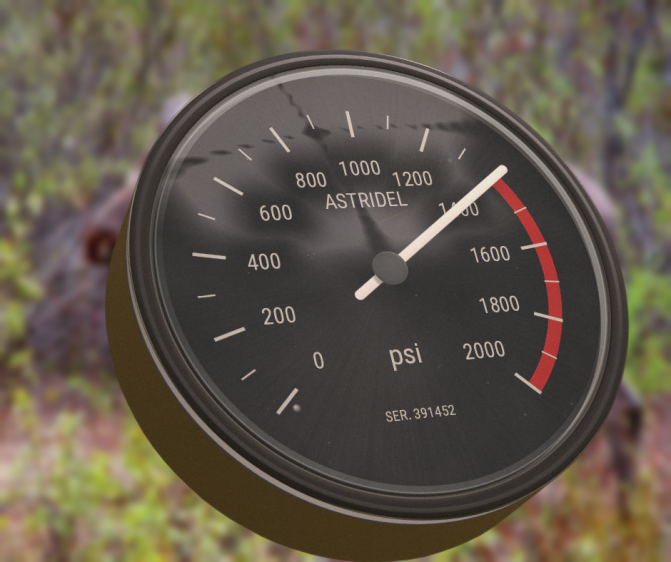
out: 1400 psi
